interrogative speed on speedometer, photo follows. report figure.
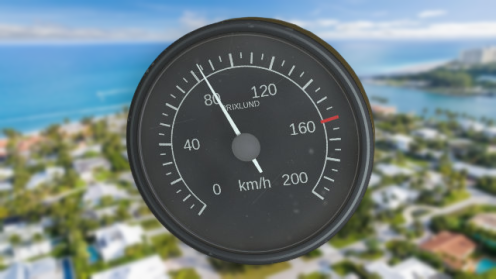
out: 85 km/h
